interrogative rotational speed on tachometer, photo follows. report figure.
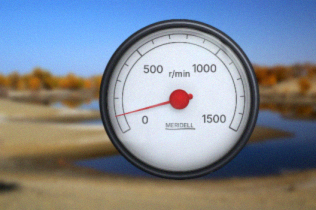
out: 100 rpm
